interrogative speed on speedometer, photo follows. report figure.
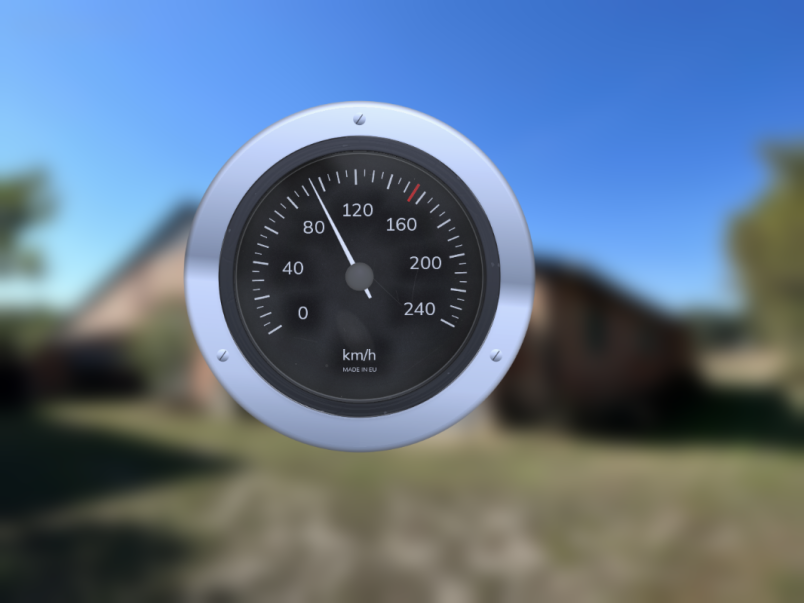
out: 95 km/h
